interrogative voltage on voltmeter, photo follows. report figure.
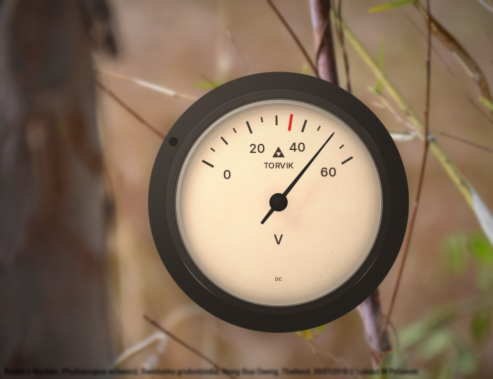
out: 50 V
